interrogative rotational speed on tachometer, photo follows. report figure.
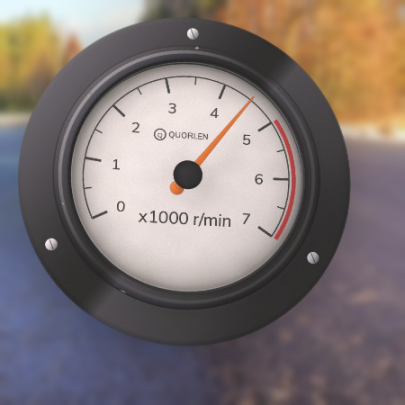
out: 4500 rpm
